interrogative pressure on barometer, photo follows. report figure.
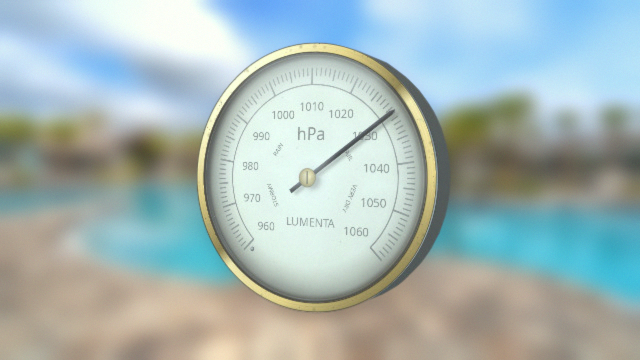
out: 1030 hPa
